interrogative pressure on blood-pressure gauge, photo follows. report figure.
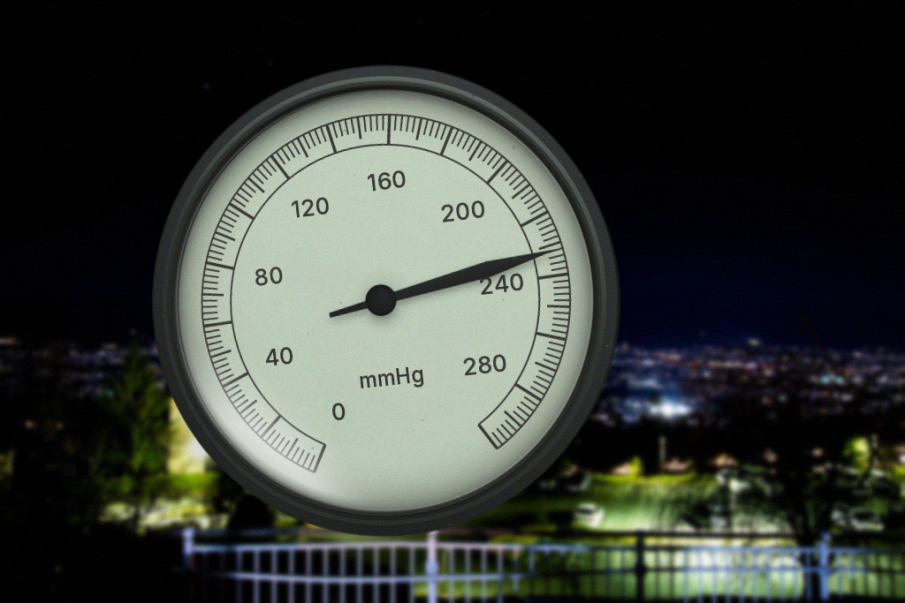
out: 232 mmHg
